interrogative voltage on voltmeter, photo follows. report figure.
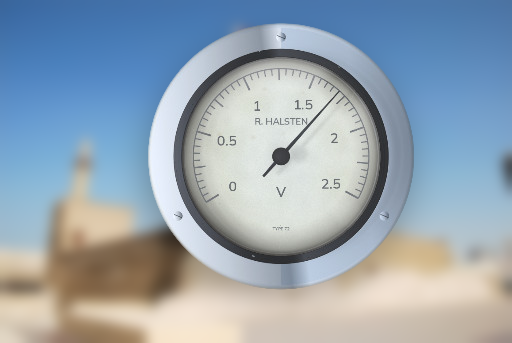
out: 1.7 V
